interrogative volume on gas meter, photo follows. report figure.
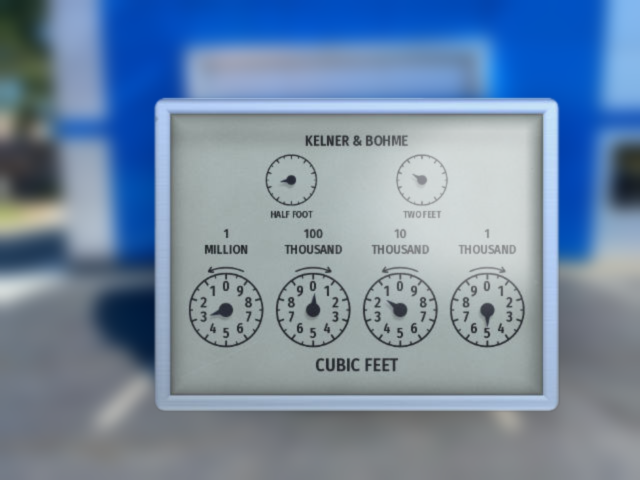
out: 301500 ft³
